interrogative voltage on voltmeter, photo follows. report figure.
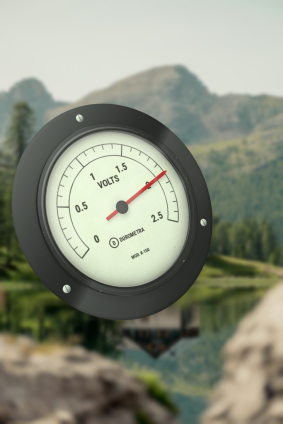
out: 2 V
